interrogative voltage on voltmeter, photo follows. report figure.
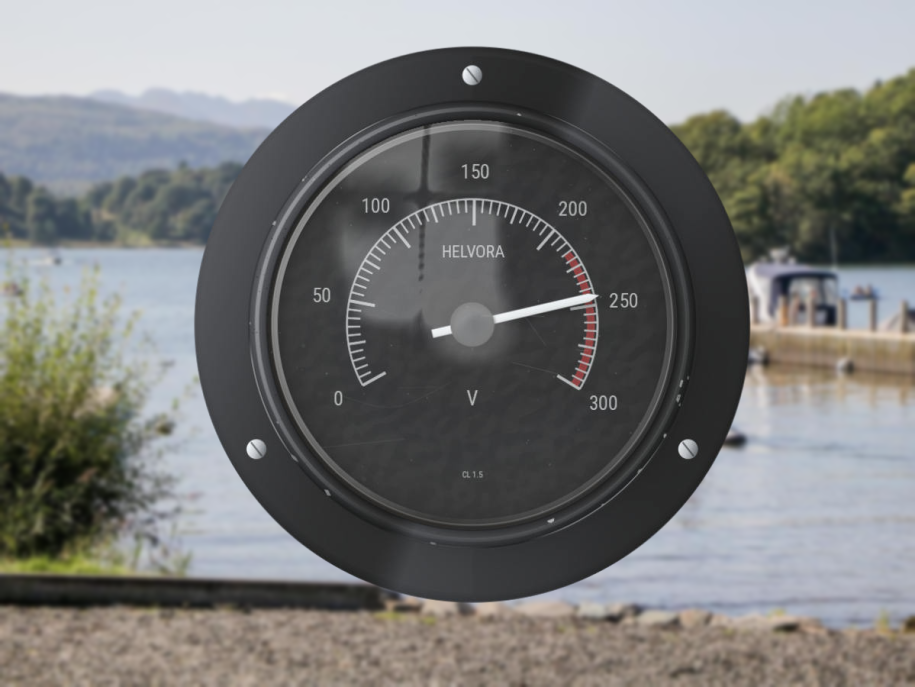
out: 245 V
